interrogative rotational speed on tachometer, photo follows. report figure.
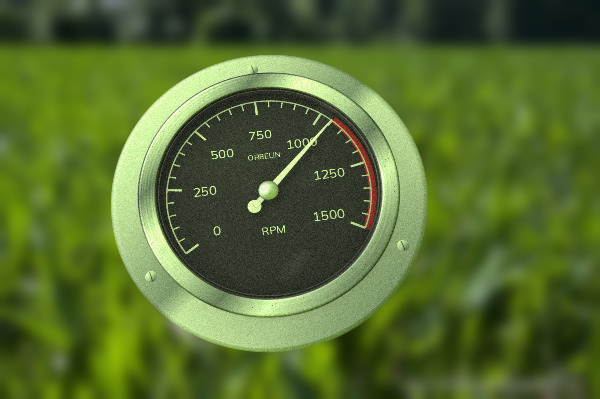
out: 1050 rpm
